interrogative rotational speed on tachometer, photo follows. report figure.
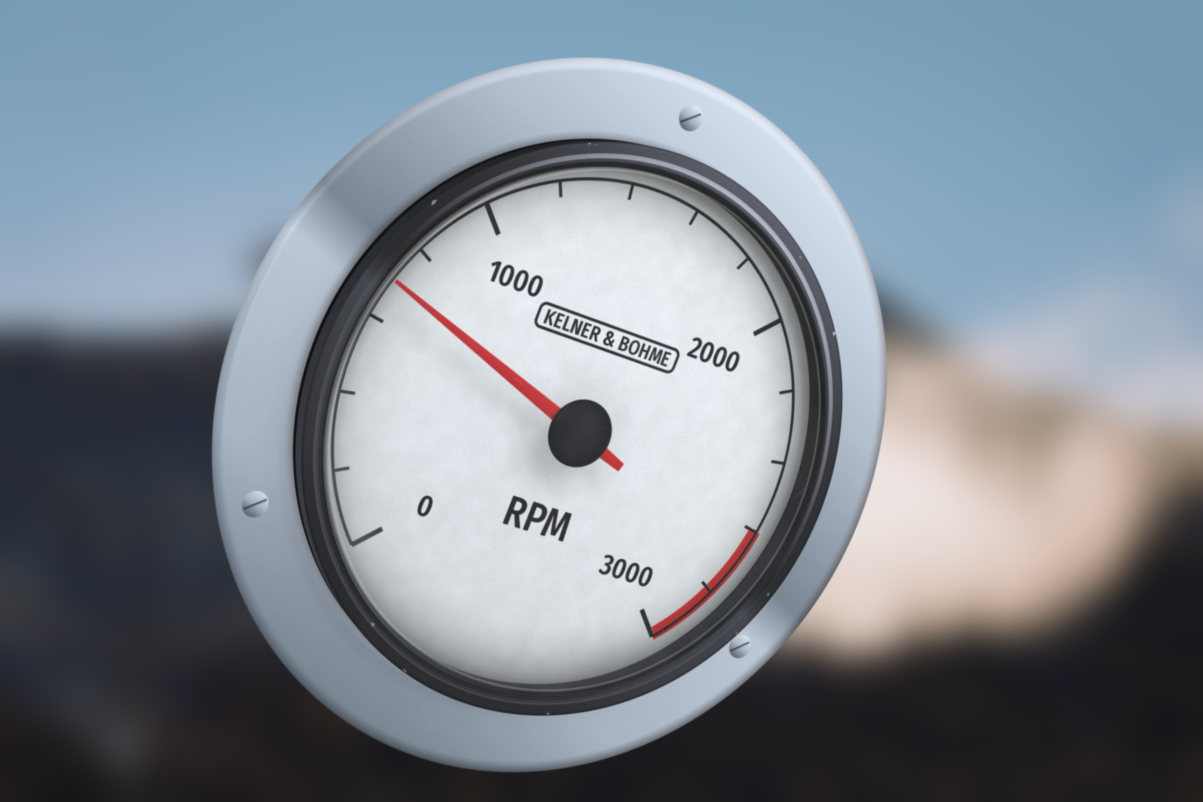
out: 700 rpm
